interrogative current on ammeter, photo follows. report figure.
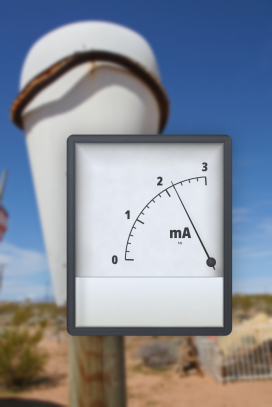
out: 2.2 mA
